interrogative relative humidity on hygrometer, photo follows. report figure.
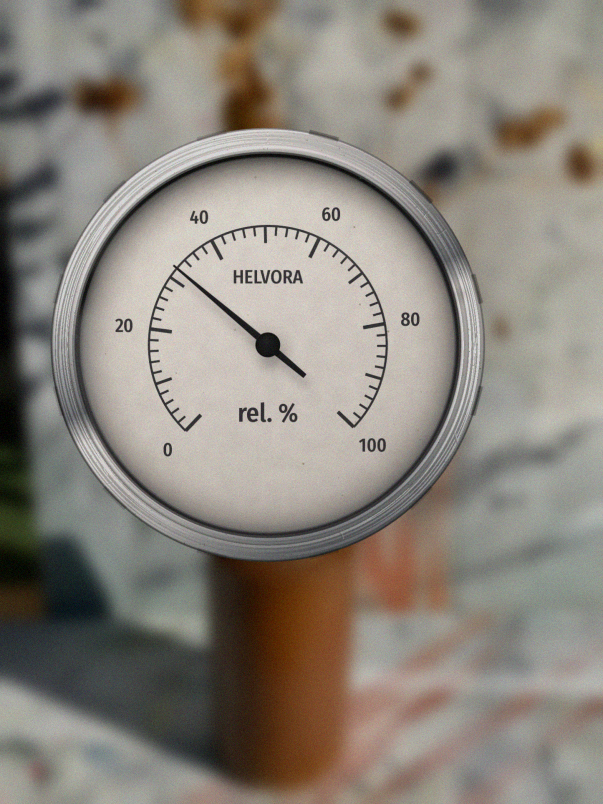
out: 32 %
